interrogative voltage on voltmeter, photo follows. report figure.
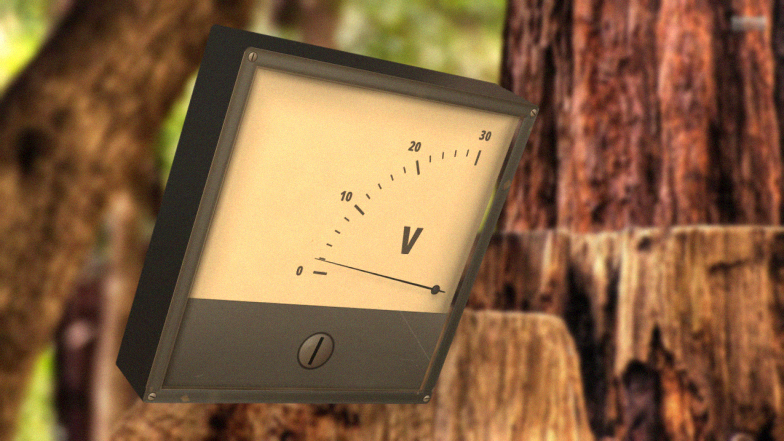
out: 2 V
